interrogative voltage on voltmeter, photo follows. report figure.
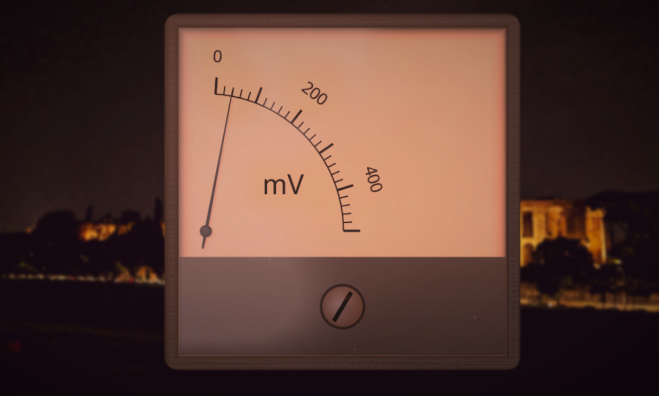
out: 40 mV
